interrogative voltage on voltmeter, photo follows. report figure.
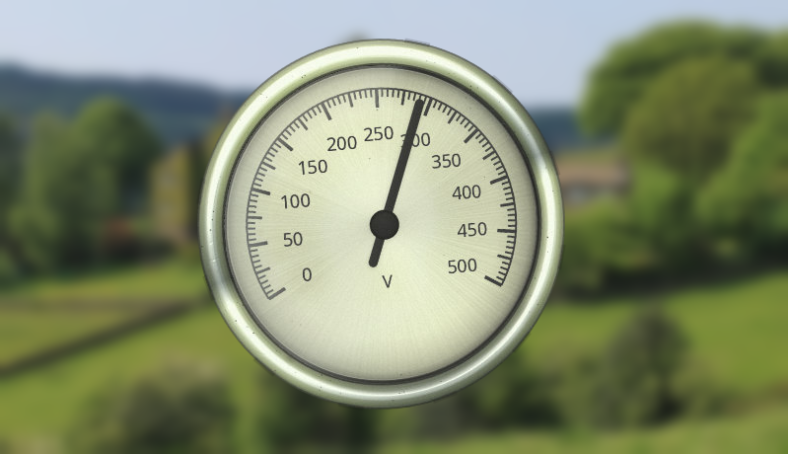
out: 290 V
